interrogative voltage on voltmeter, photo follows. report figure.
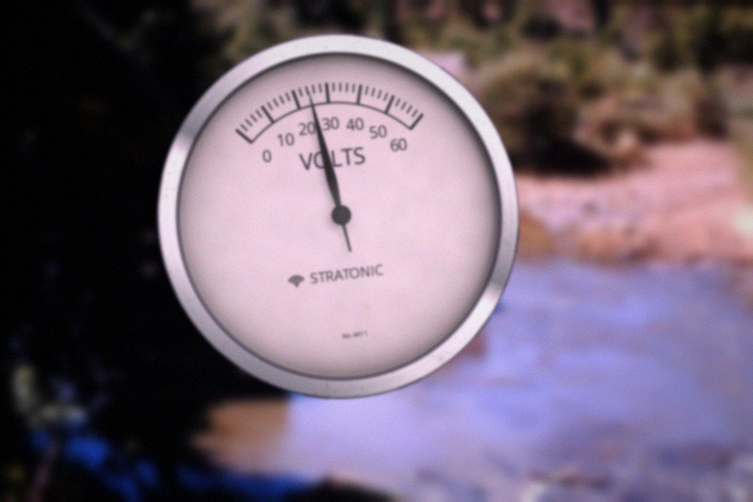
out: 24 V
